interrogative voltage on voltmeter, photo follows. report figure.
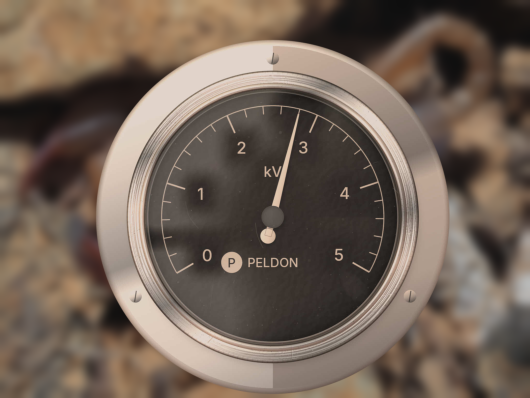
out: 2.8 kV
